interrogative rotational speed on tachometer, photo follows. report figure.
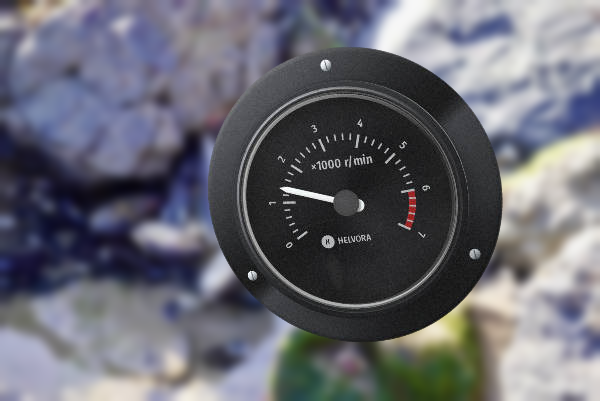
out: 1400 rpm
